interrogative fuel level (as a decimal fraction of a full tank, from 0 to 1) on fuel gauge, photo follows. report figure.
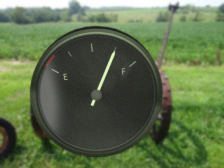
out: 0.75
